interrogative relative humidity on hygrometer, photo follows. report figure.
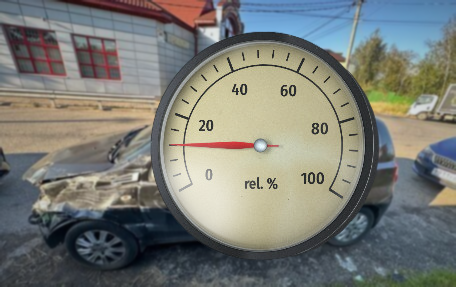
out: 12 %
